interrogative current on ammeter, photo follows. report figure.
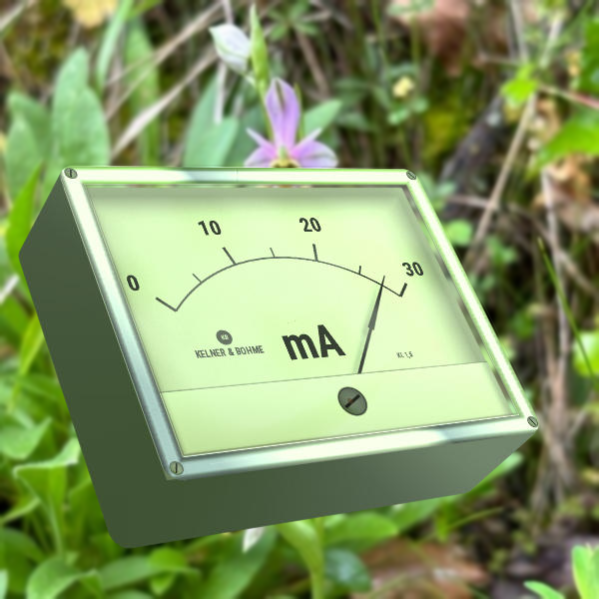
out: 27.5 mA
